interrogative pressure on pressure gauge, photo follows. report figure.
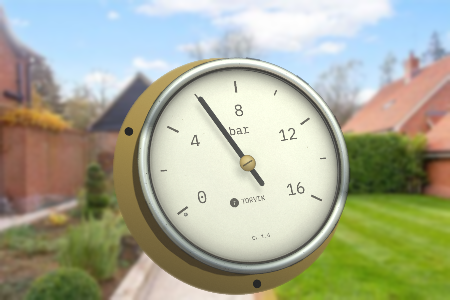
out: 6 bar
